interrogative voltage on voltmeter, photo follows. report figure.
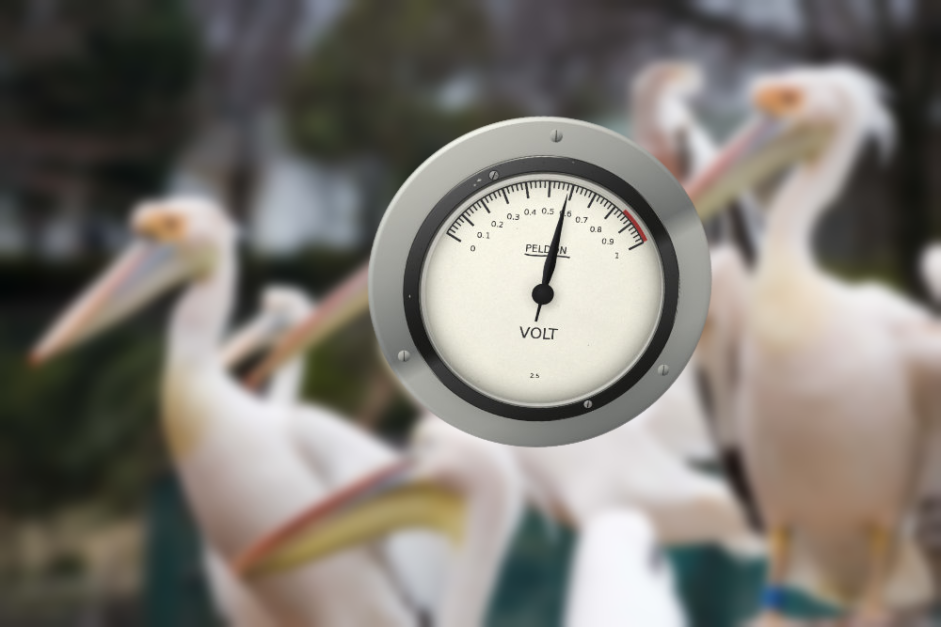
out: 0.58 V
